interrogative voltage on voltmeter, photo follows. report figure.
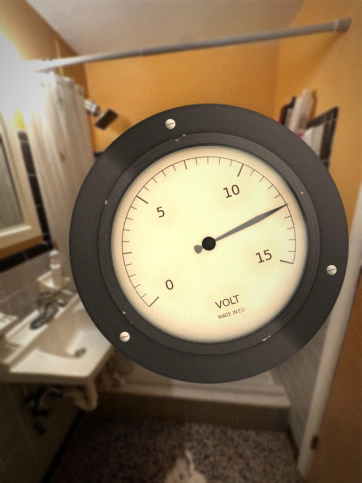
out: 12.5 V
